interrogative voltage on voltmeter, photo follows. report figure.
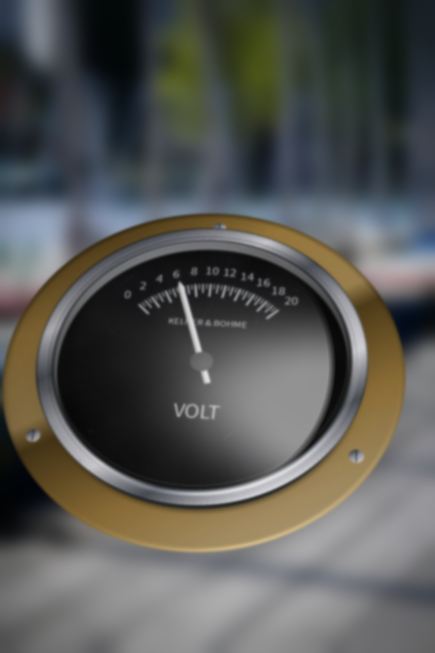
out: 6 V
